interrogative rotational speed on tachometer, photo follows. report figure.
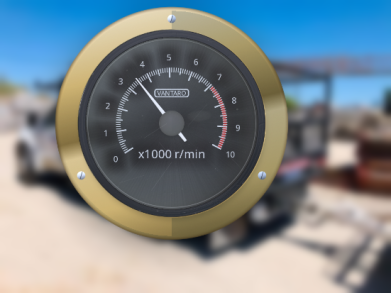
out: 3500 rpm
